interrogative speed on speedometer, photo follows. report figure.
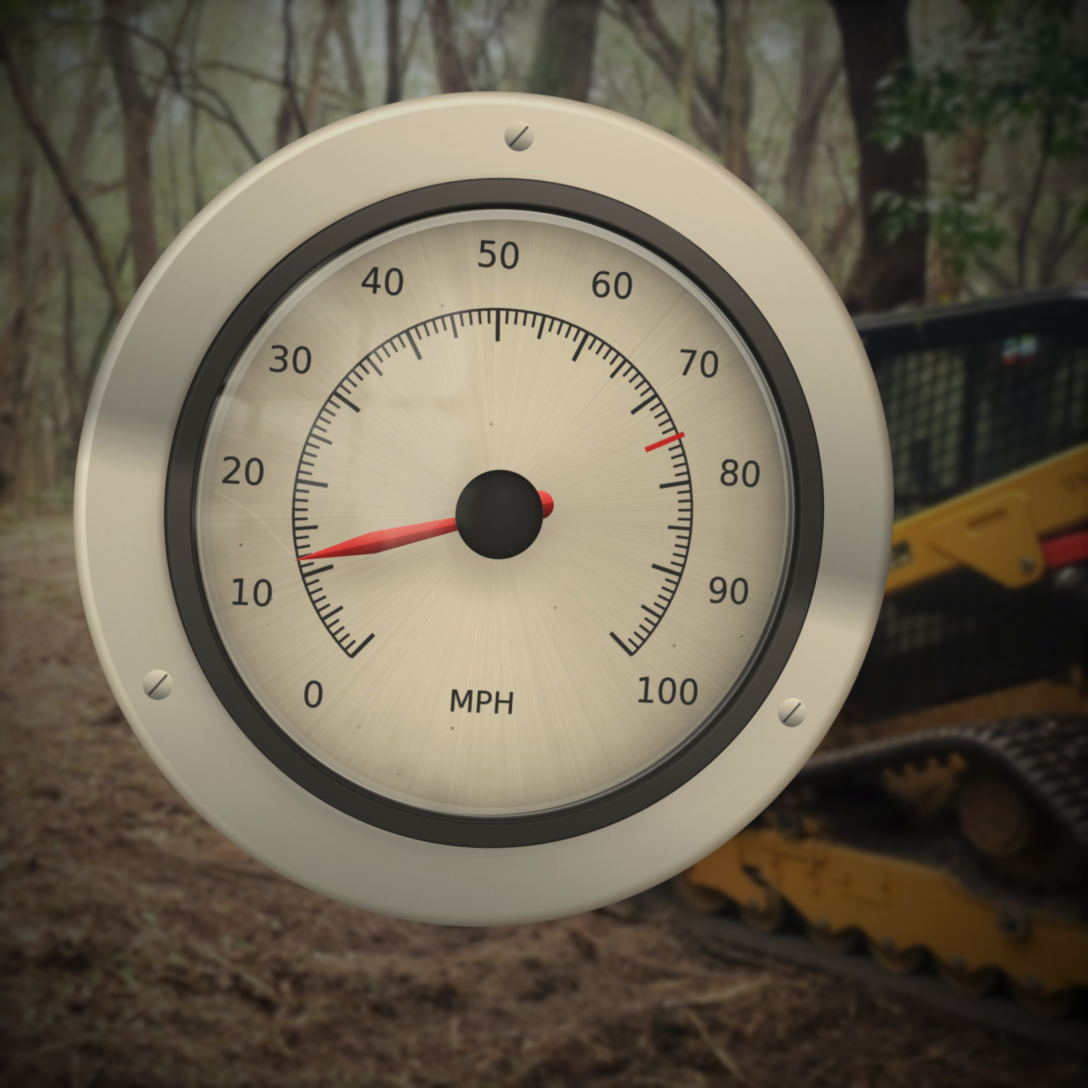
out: 12 mph
